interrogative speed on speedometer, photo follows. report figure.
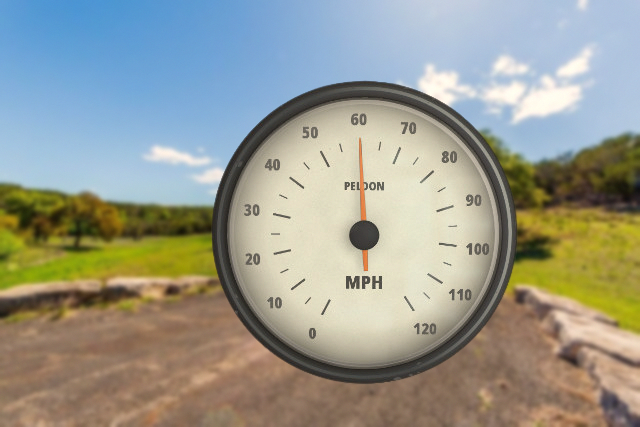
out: 60 mph
